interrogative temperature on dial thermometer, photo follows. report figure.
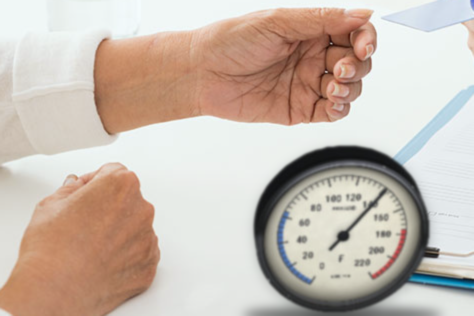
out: 140 °F
